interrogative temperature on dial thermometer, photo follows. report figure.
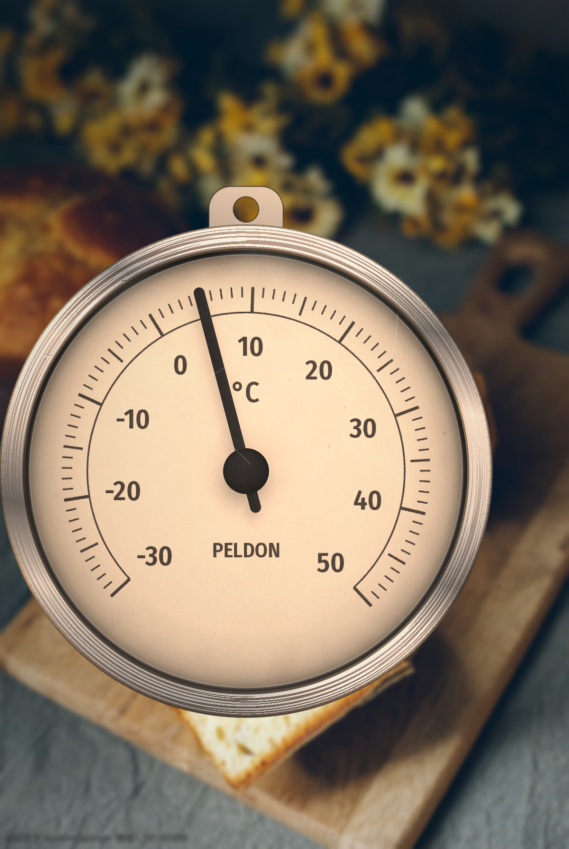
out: 5 °C
